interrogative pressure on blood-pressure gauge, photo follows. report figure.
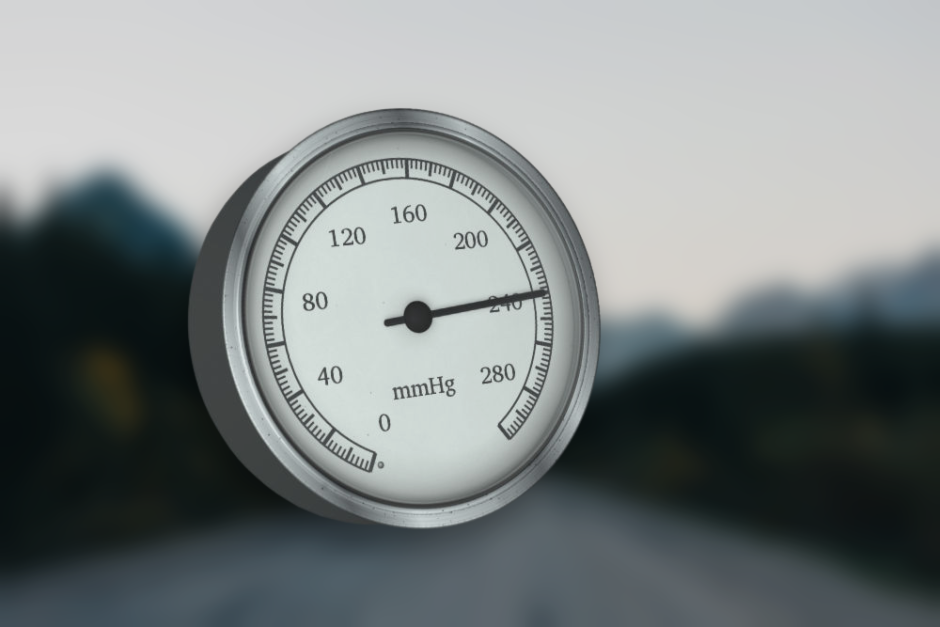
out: 240 mmHg
